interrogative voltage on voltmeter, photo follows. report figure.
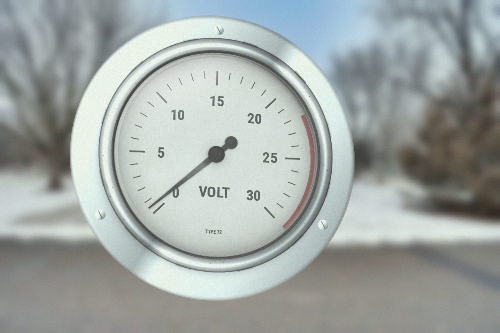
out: 0.5 V
